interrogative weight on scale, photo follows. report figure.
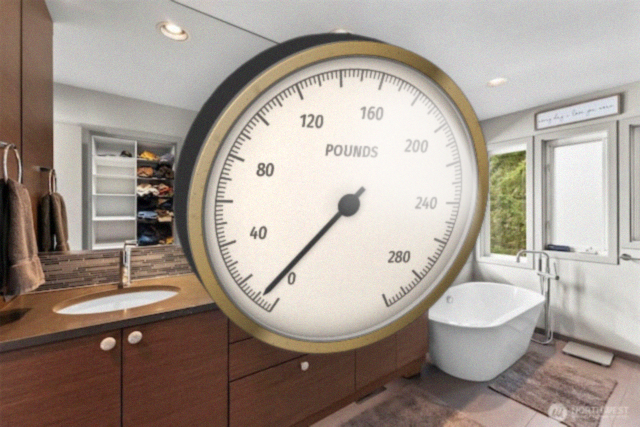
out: 10 lb
